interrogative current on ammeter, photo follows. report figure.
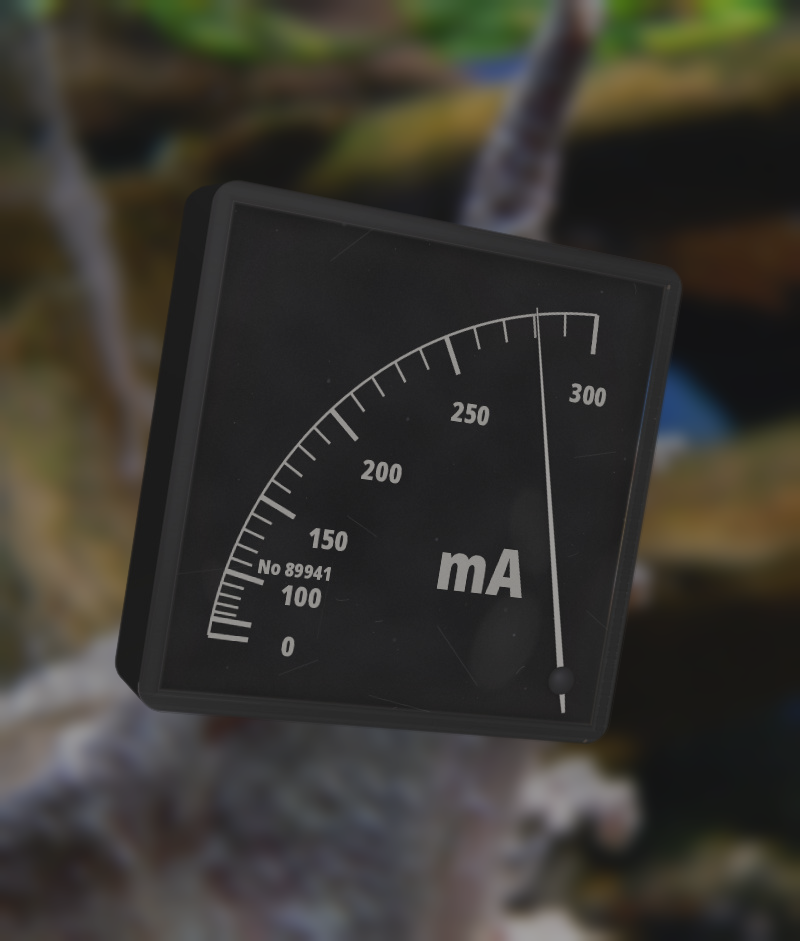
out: 280 mA
